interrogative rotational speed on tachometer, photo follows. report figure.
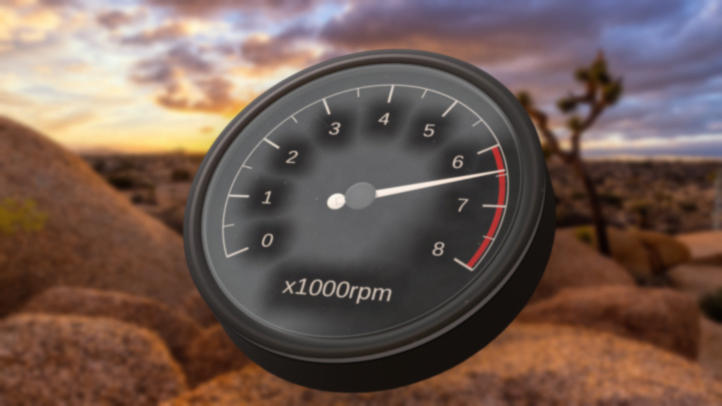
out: 6500 rpm
